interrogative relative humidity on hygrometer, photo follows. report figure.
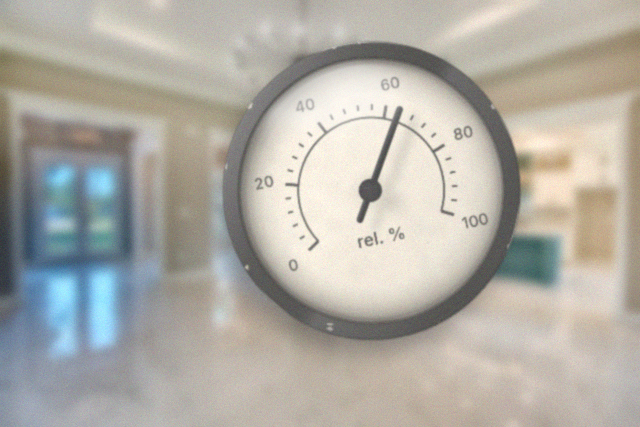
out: 64 %
